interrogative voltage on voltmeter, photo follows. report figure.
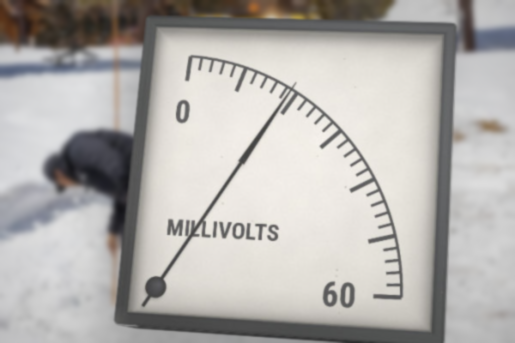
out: 19 mV
